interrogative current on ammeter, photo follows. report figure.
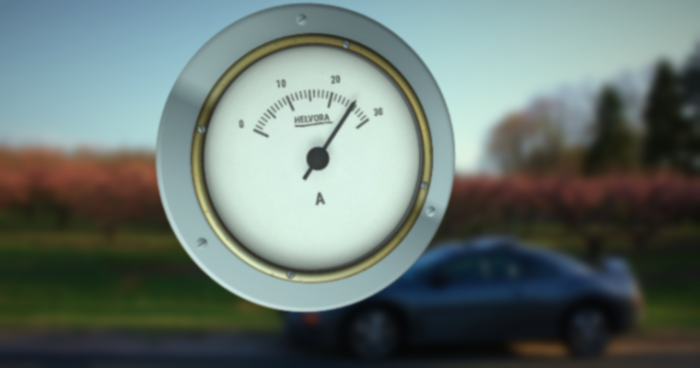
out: 25 A
